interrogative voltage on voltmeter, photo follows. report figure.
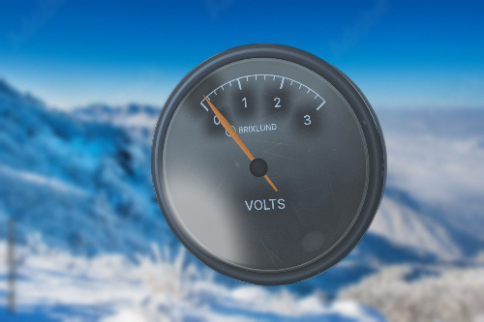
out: 0.2 V
